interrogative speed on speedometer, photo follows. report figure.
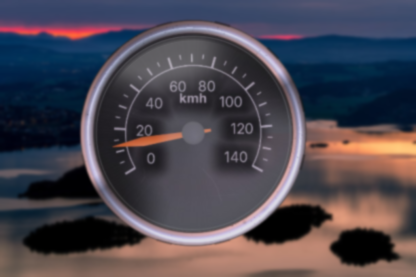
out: 12.5 km/h
